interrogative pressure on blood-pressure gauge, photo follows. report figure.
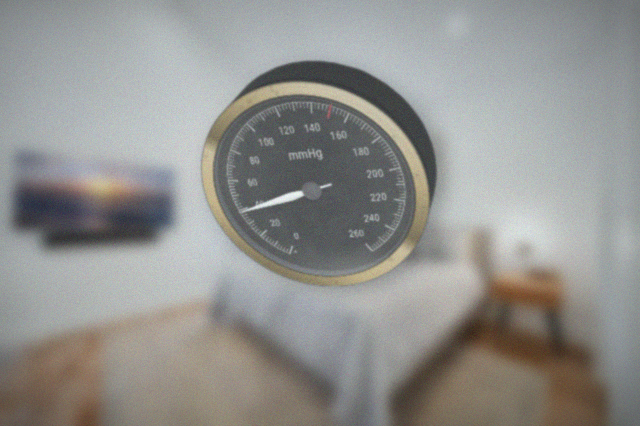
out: 40 mmHg
